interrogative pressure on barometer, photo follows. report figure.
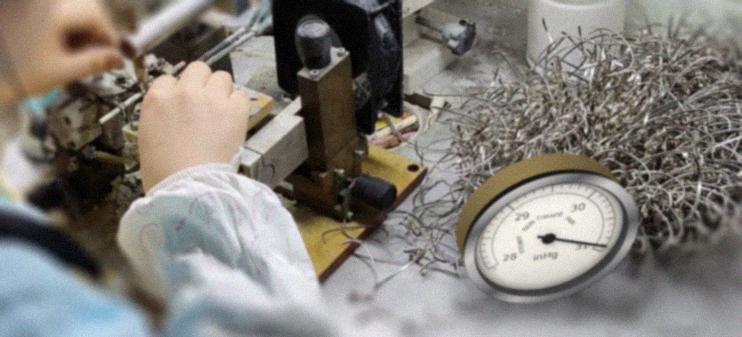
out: 30.9 inHg
